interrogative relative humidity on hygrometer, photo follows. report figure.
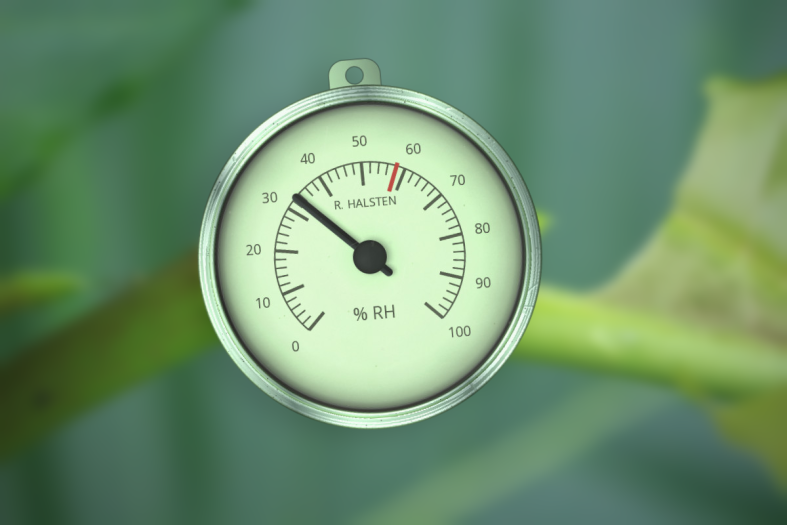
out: 33 %
